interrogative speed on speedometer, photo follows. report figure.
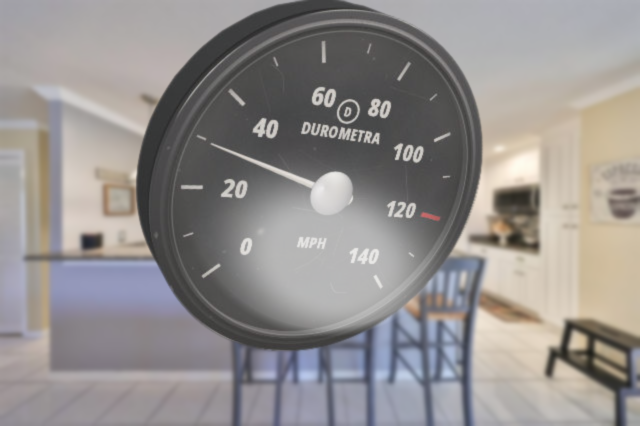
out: 30 mph
